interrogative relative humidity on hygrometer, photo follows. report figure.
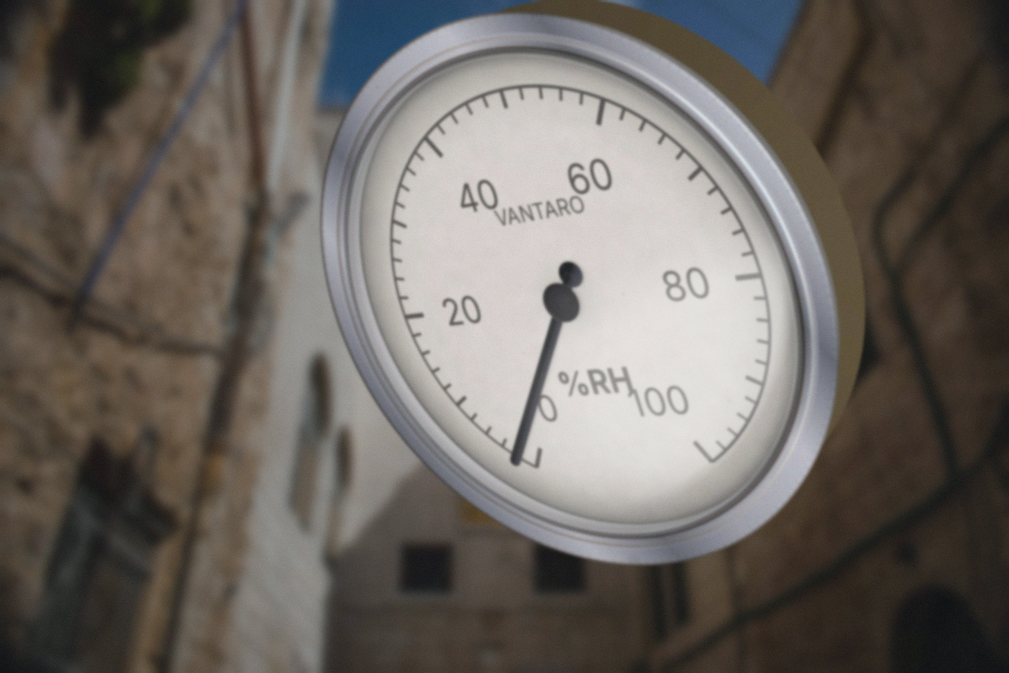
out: 2 %
